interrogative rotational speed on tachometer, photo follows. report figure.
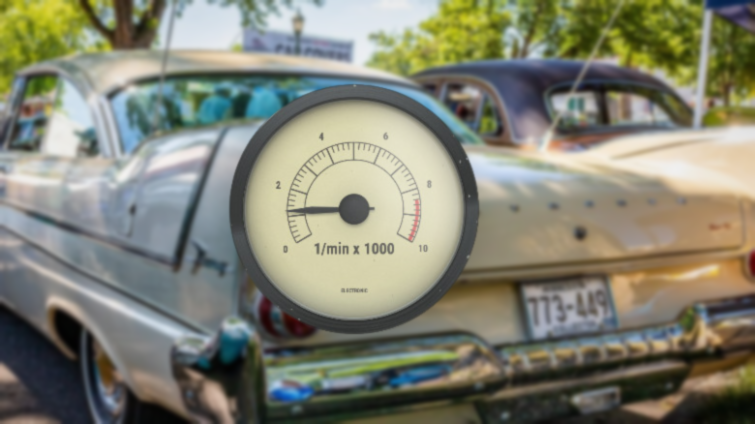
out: 1200 rpm
